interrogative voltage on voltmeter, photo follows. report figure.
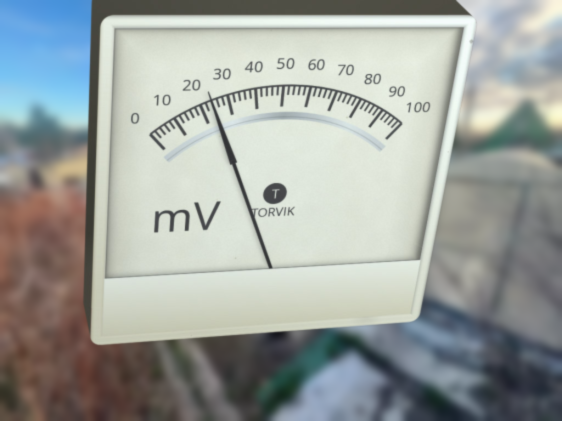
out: 24 mV
